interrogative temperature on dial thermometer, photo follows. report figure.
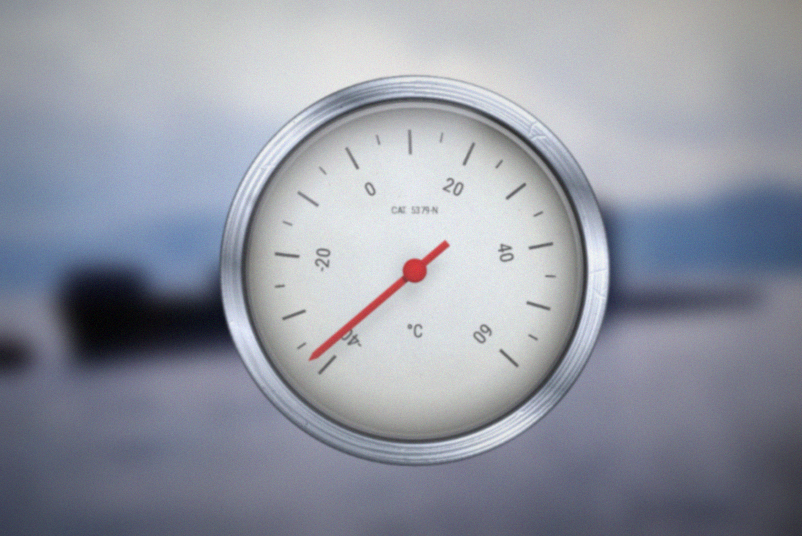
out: -37.5 °C
